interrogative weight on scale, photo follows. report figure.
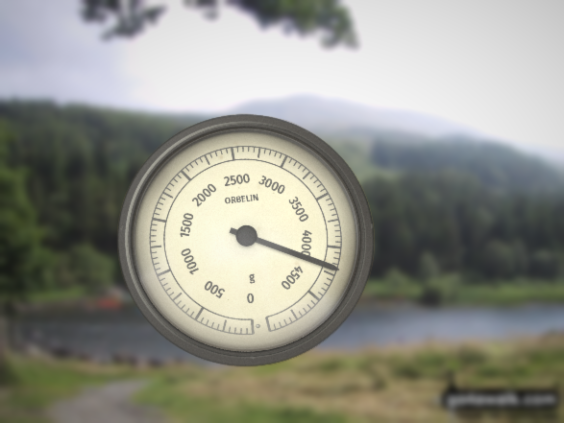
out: 4200 g
